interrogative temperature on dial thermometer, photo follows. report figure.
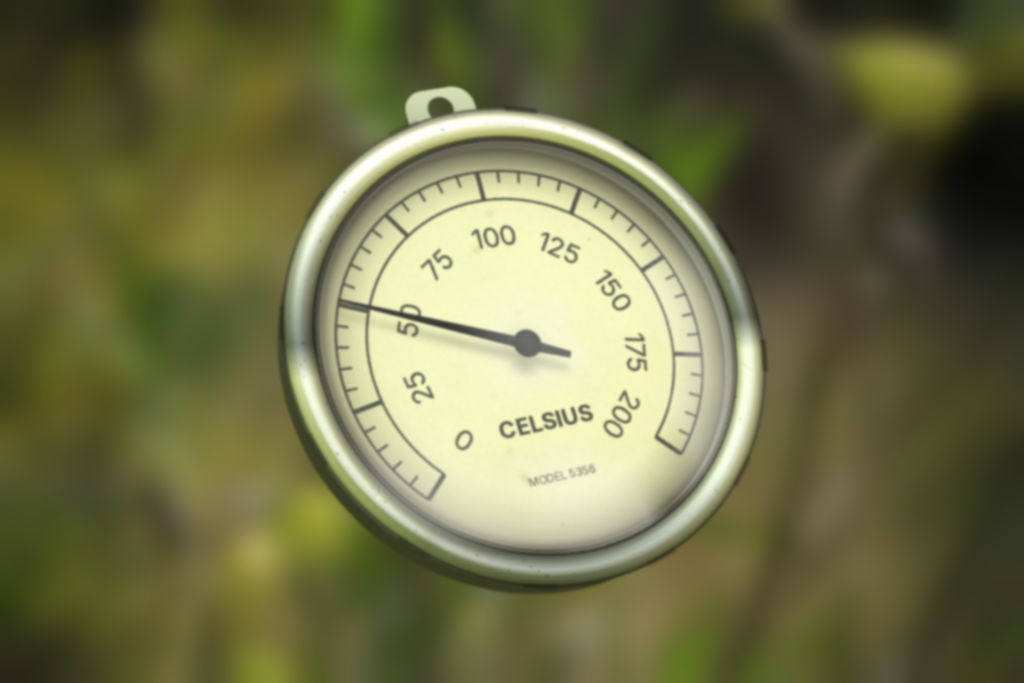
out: 50 °C
